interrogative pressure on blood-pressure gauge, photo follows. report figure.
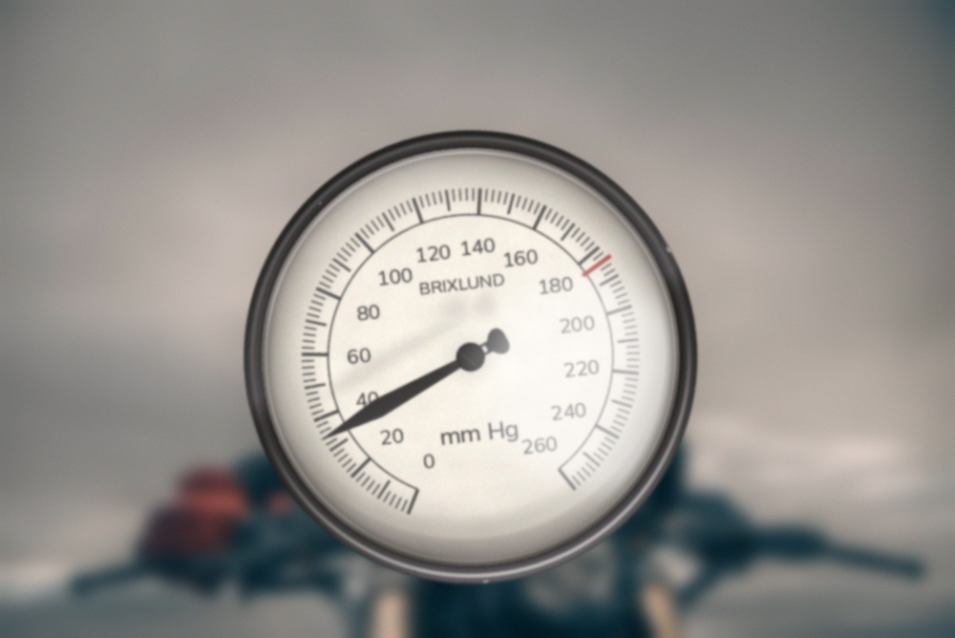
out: 34 mmHg
